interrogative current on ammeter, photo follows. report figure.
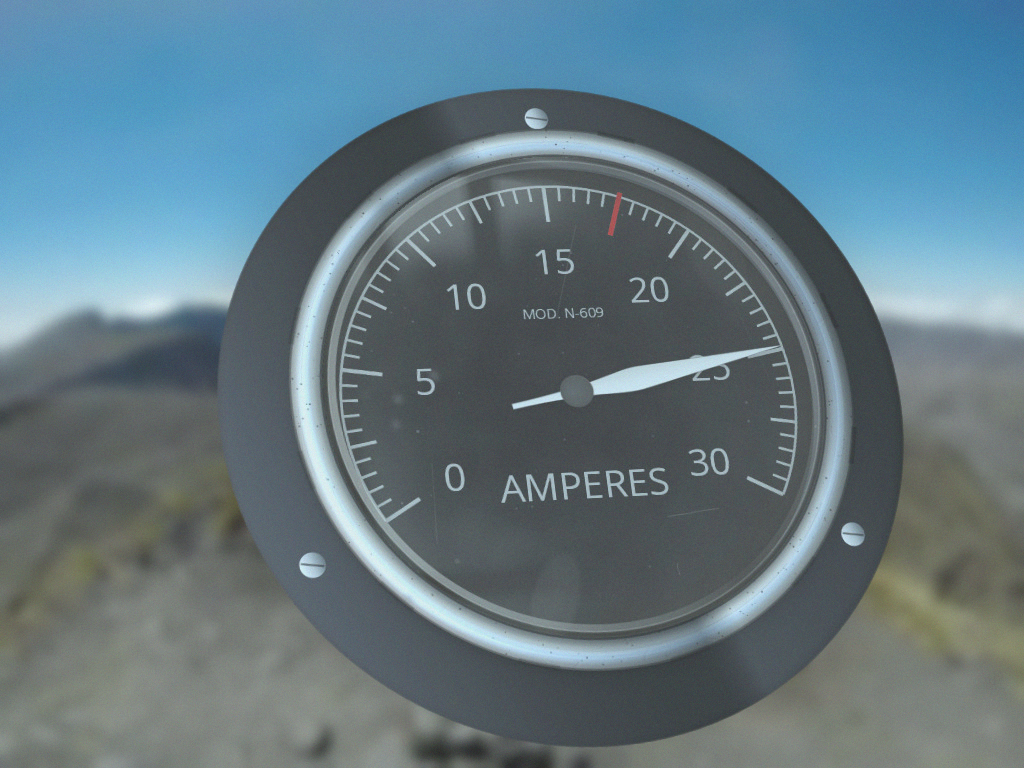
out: 25 A
